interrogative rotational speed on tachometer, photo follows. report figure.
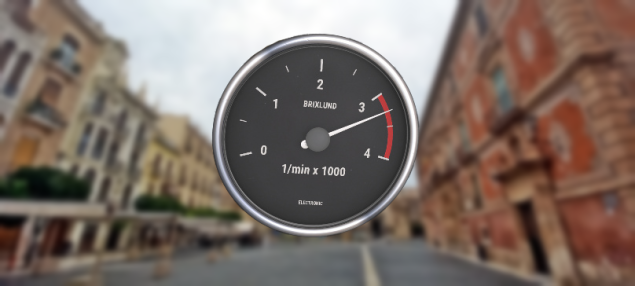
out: 3250 rpm
